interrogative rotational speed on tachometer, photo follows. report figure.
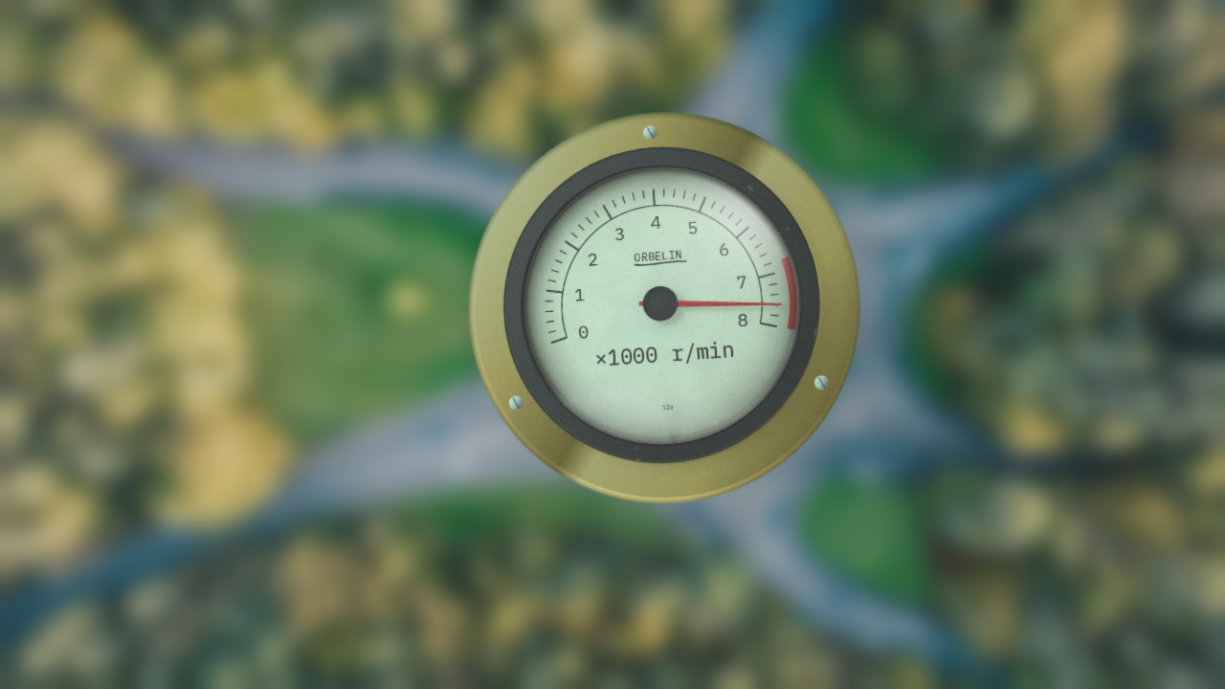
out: 7600 rpm
